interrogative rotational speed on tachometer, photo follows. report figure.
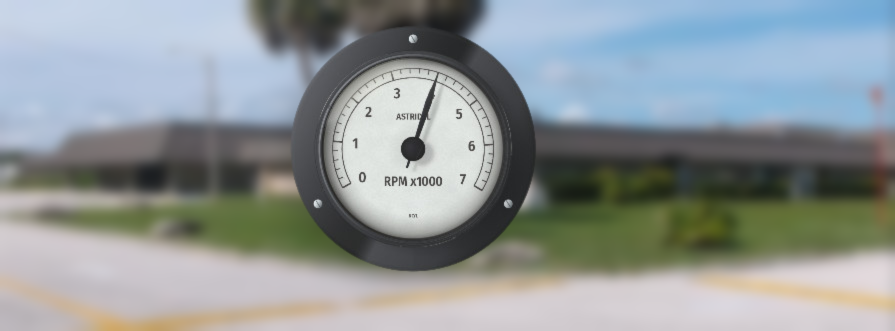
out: 4000 rpm
